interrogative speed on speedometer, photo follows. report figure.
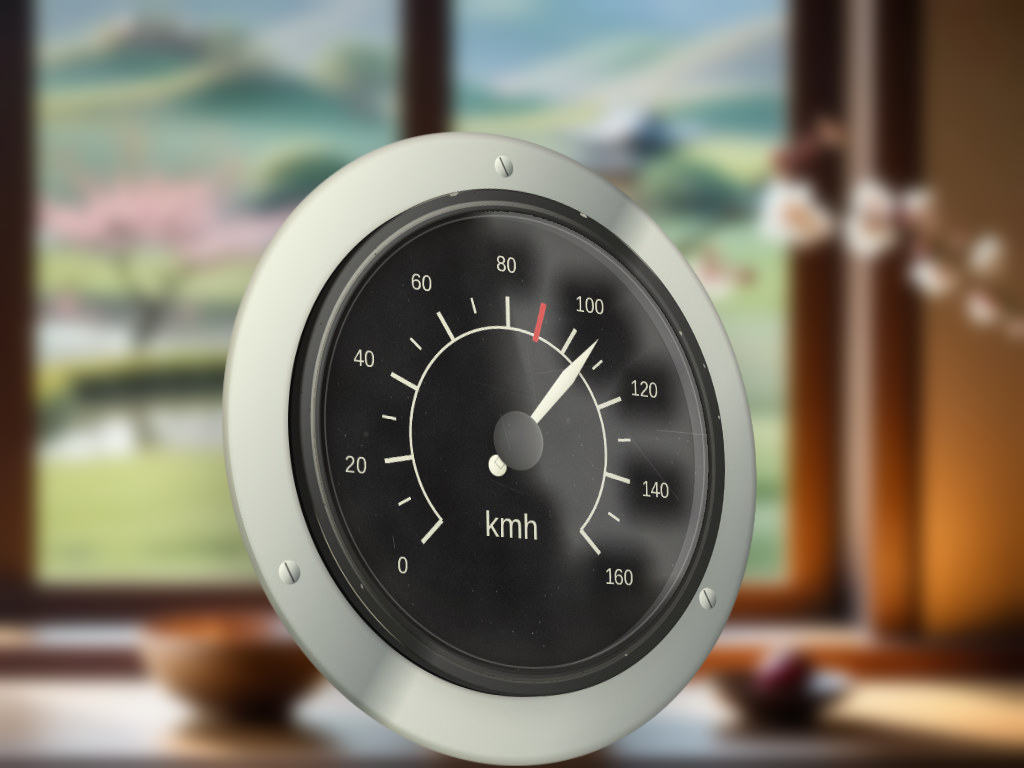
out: 105 km/h
